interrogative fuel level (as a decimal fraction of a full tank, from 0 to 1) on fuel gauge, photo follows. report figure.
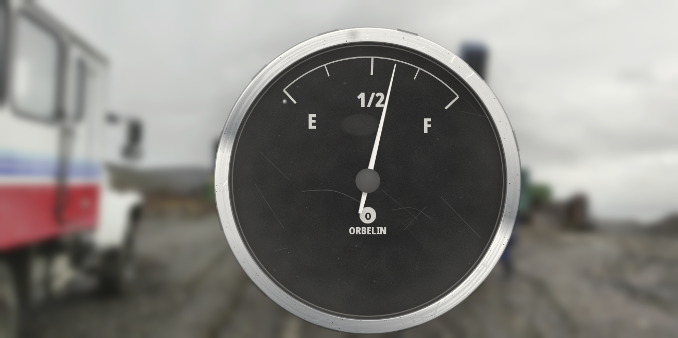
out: 0.625
